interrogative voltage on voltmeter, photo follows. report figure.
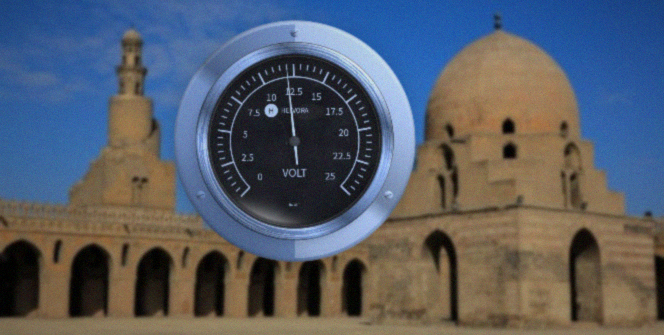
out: 12 V
